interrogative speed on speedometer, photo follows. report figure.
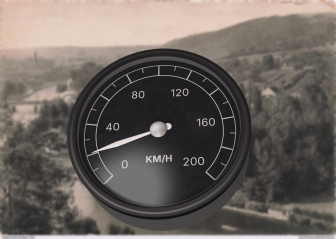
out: 20 km/h
